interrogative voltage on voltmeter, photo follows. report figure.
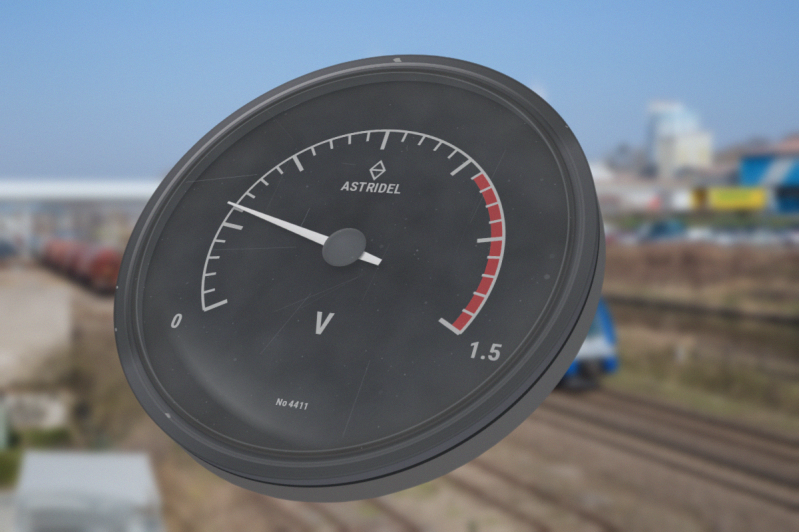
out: 0.3 V
